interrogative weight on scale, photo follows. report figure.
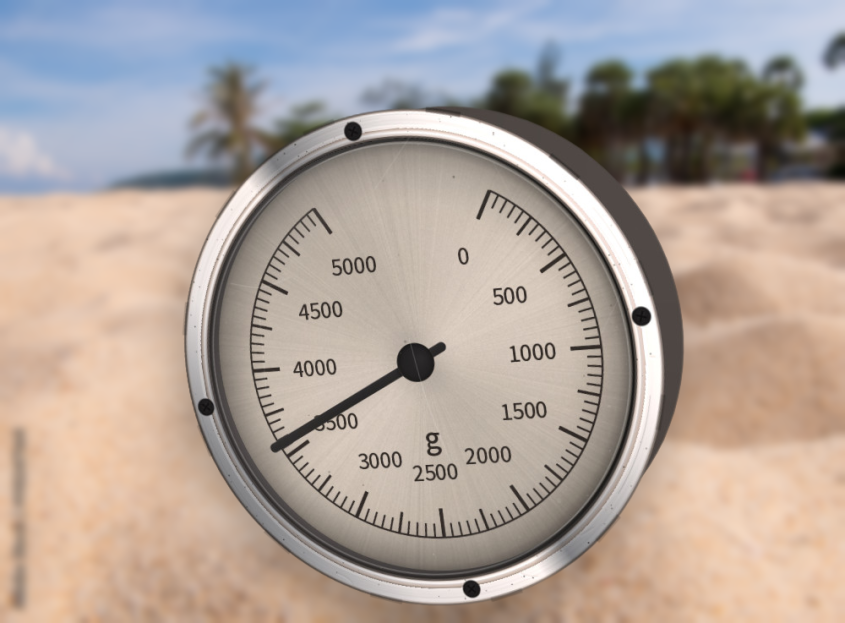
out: 3575 g
